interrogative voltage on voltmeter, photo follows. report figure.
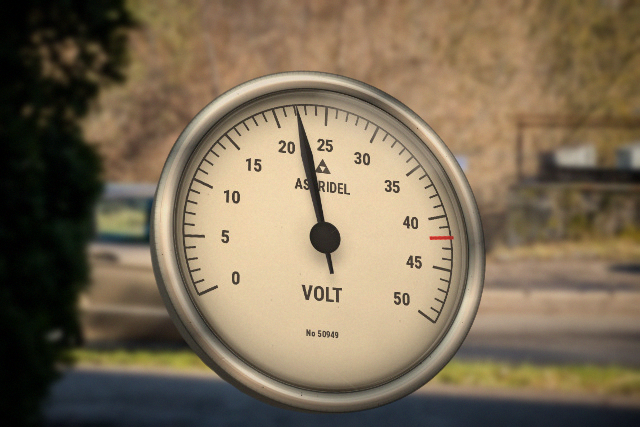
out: 22 V
